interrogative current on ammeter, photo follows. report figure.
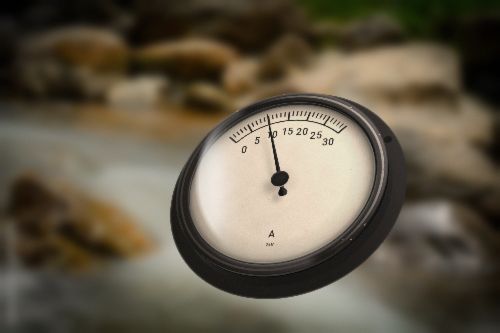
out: 10 A
